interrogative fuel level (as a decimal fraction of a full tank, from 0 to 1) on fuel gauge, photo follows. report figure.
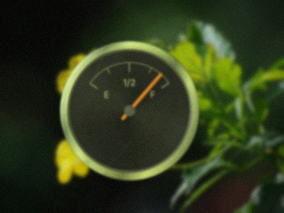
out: 0.875
